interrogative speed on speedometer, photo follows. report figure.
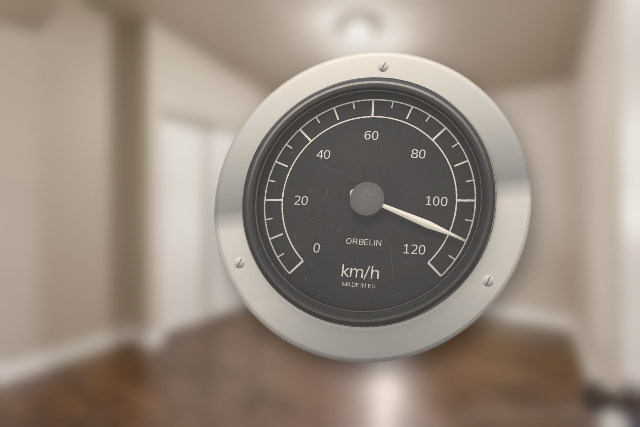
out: 110 km/h
